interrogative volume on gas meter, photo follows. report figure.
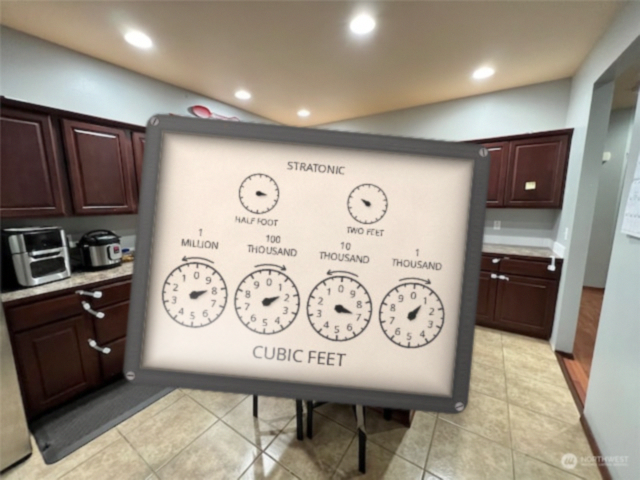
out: 817100 ft³
